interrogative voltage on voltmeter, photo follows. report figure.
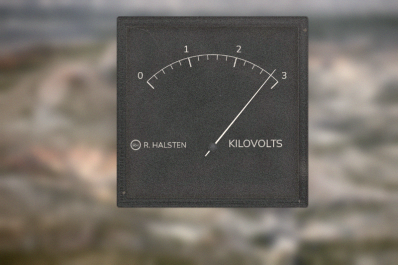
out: 2.8 kV
